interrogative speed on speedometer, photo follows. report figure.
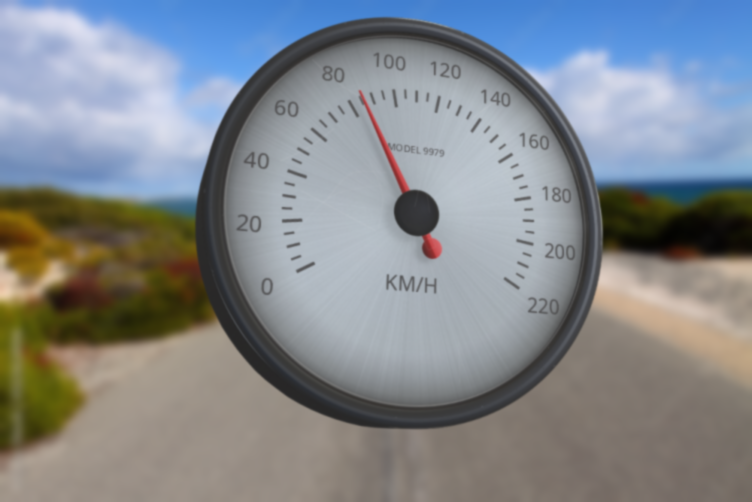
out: 85 km/h
